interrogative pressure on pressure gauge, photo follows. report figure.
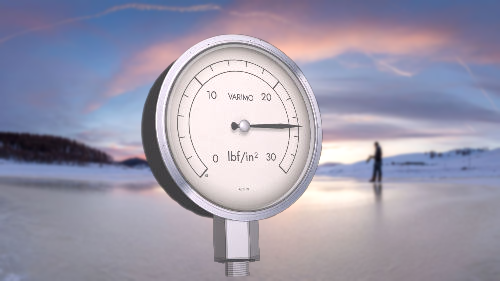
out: 25 psi
